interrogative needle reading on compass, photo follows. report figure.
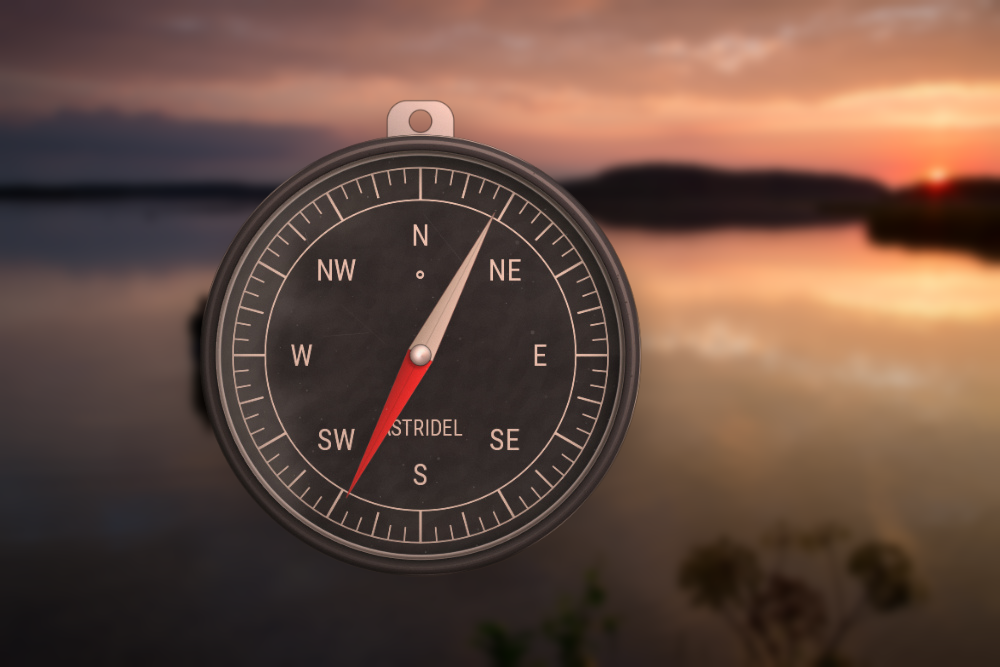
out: 207.5 °
